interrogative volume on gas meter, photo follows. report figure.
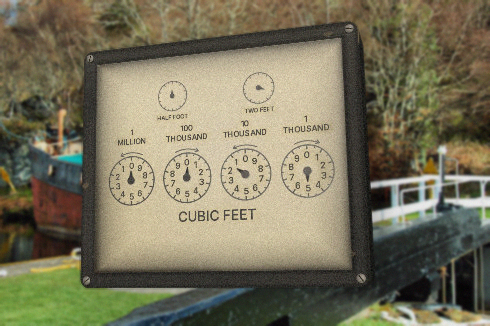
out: 1500 ft³
